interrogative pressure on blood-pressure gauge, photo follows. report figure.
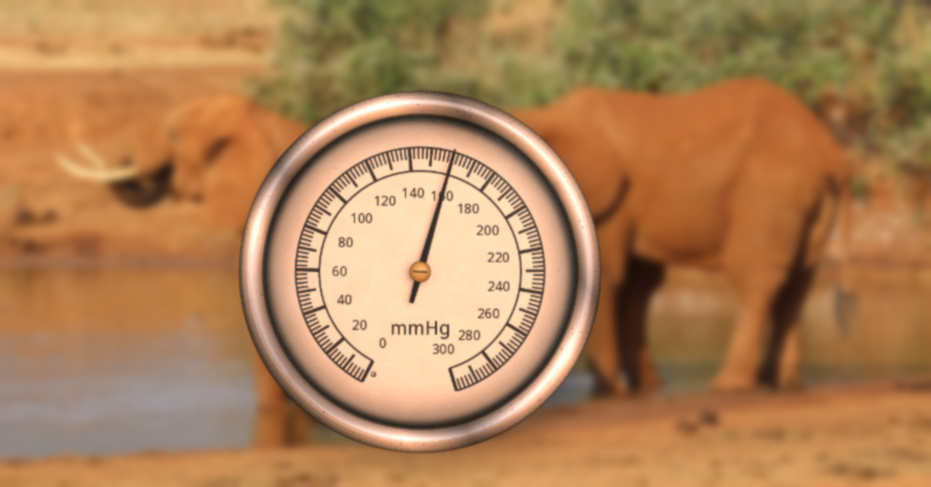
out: 160 mmHg
